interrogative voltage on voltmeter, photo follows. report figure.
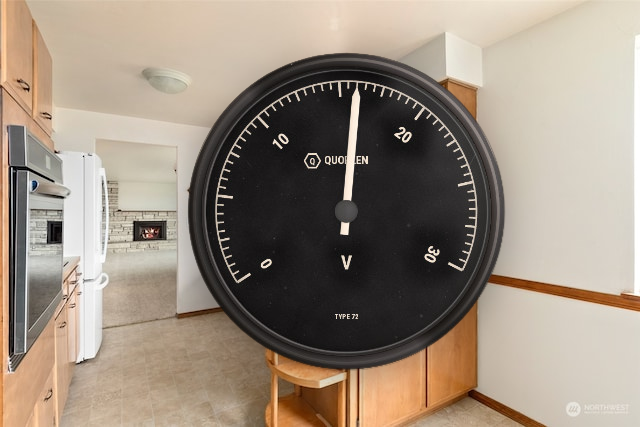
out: 16 V
